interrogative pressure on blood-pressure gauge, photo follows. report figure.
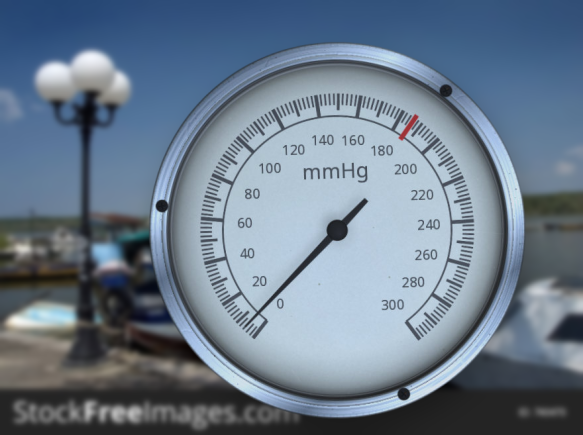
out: 6 mmHg
